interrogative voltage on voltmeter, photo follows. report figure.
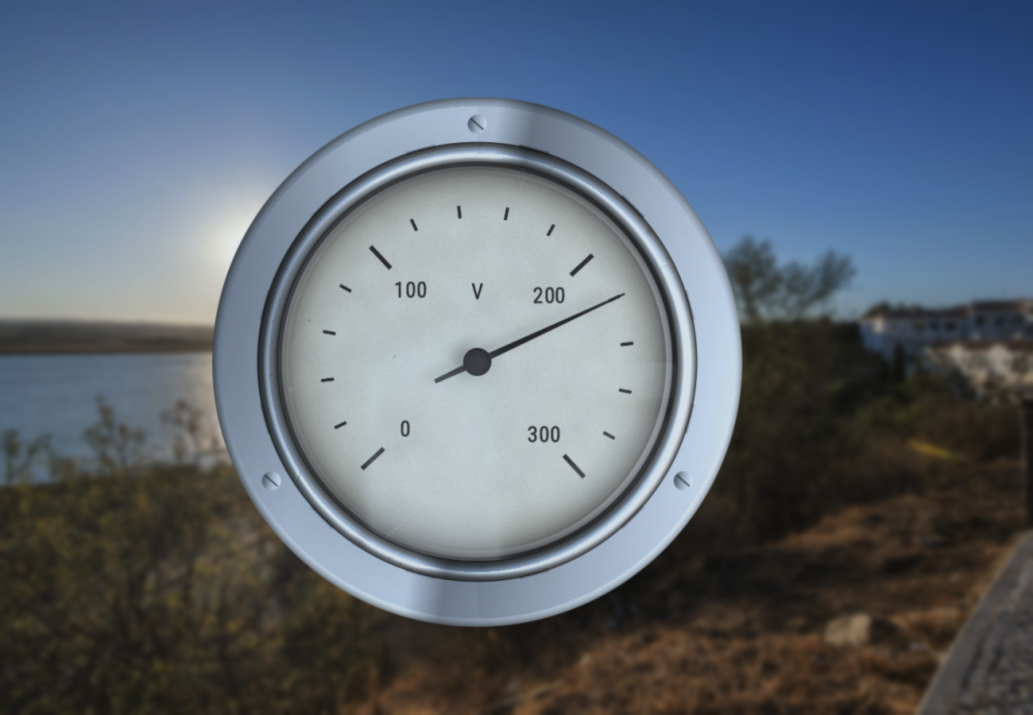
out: 220 V
